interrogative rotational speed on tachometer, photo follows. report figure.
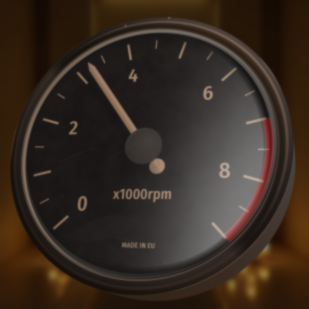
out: 3250 rpm
